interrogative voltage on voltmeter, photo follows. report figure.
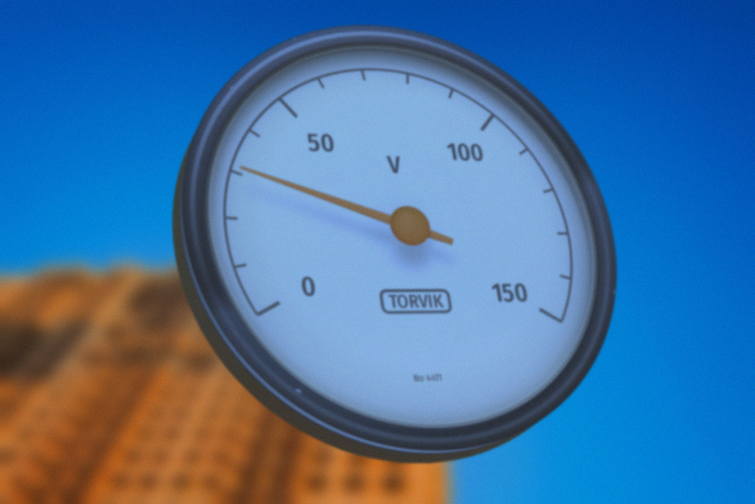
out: 30 V
